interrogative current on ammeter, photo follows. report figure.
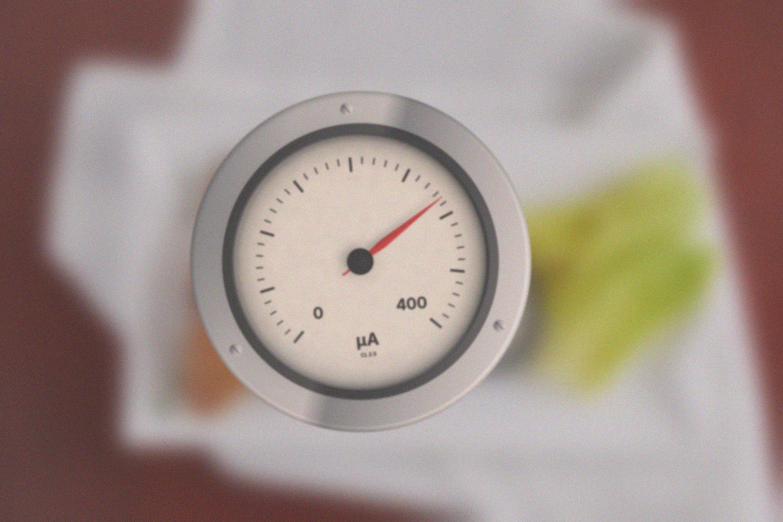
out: 285 µA
